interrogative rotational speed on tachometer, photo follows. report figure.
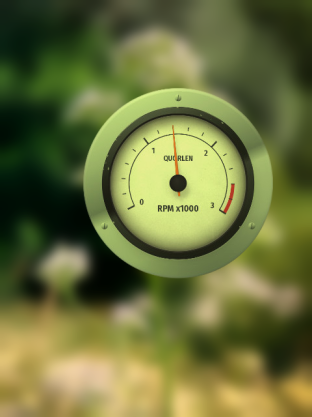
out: 1400 rpm
